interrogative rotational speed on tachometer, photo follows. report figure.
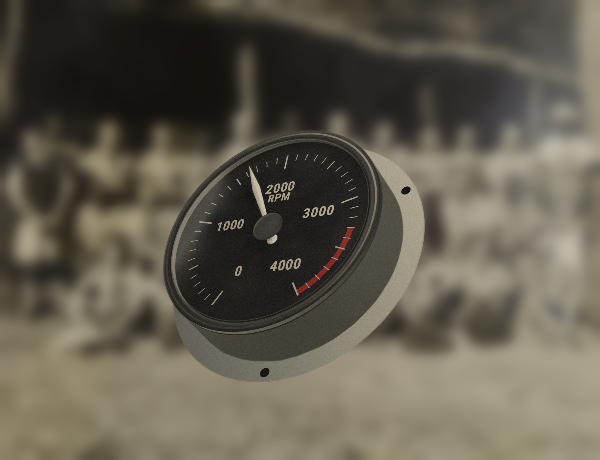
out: 1650 rpm
